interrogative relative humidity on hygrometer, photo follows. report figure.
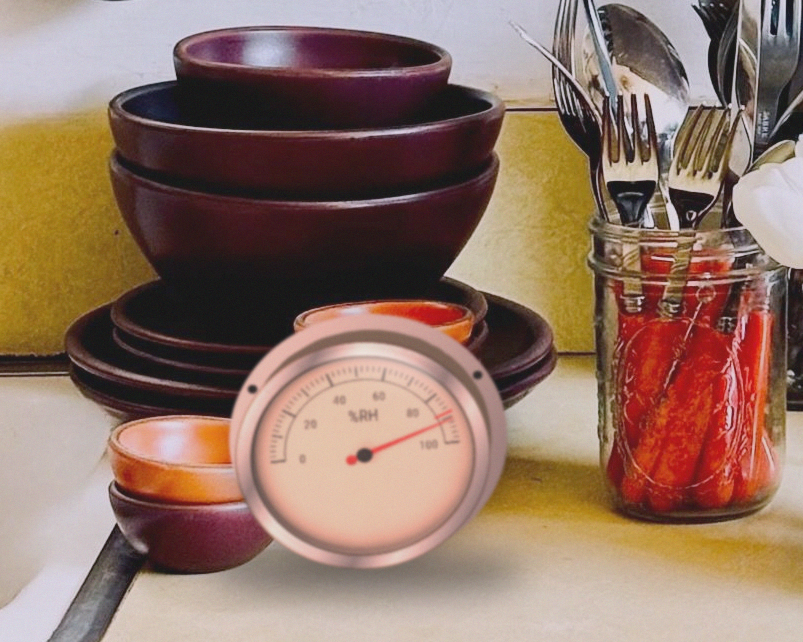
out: 90 %
